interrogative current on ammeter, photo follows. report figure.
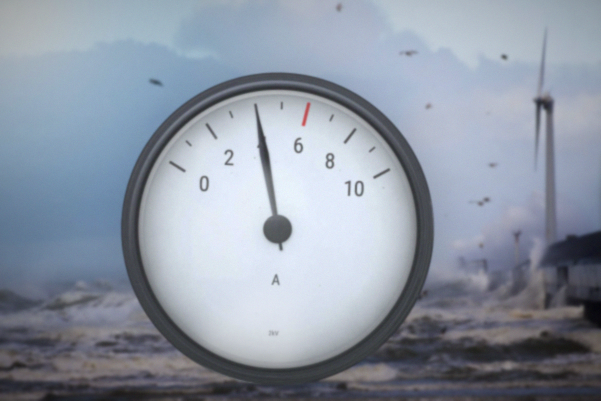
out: 4 A
